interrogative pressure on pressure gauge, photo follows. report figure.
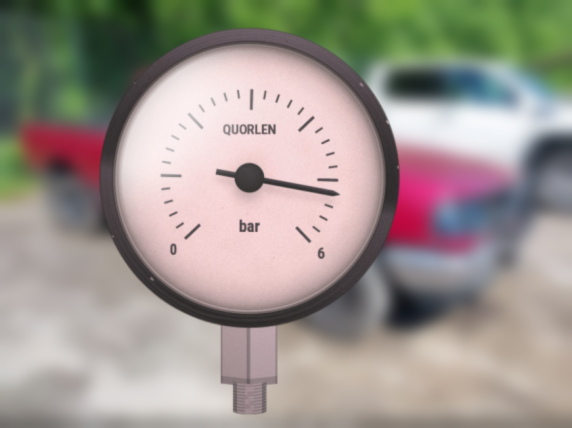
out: 5.2 bar
